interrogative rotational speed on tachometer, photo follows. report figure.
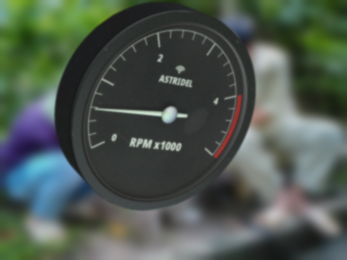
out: 600 rpm
